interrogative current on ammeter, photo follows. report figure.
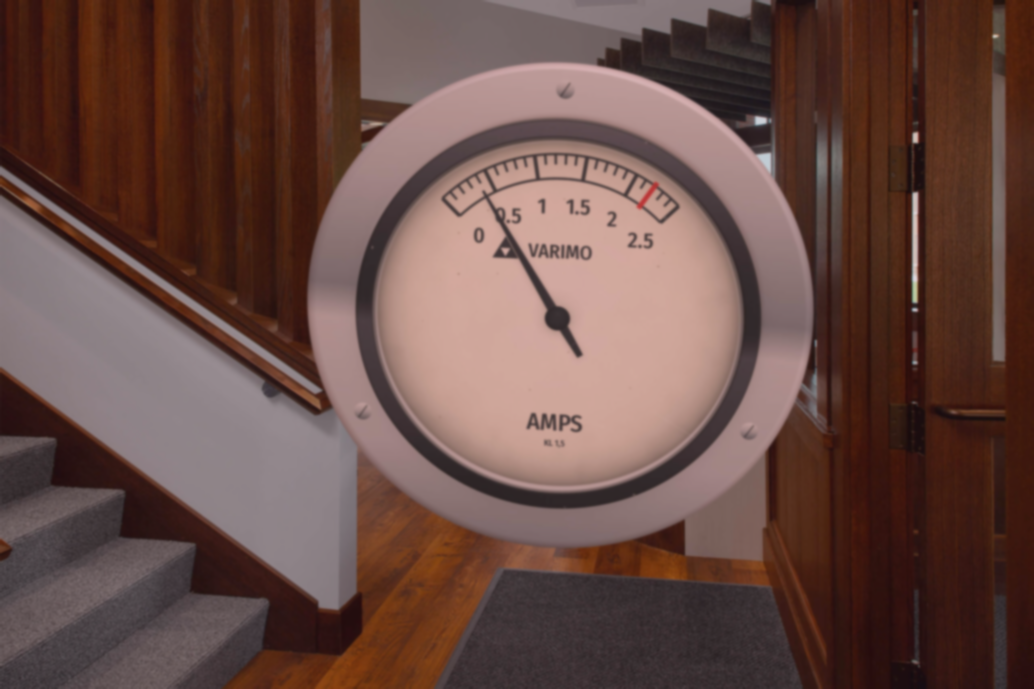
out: 0.4 A
